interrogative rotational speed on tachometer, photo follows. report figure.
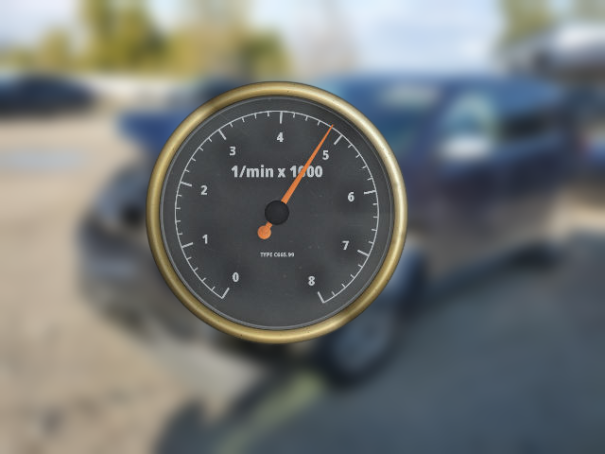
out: 4800 rpm
